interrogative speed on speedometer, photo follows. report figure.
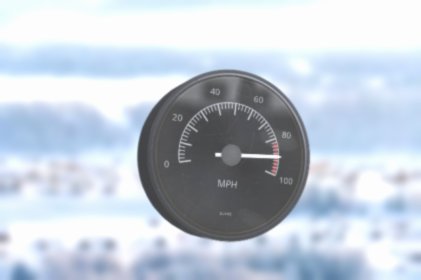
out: 90 mph
